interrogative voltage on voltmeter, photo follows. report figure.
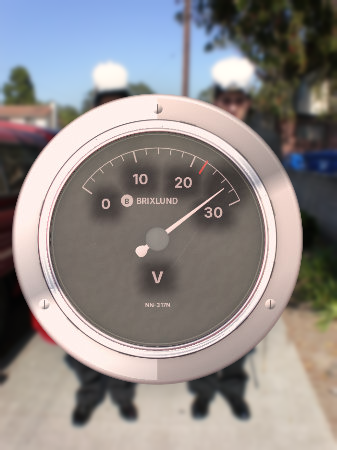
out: 27 V
